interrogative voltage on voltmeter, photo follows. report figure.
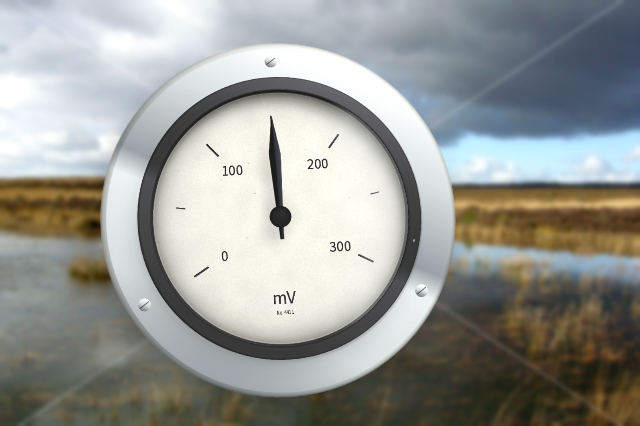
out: 150 mV
